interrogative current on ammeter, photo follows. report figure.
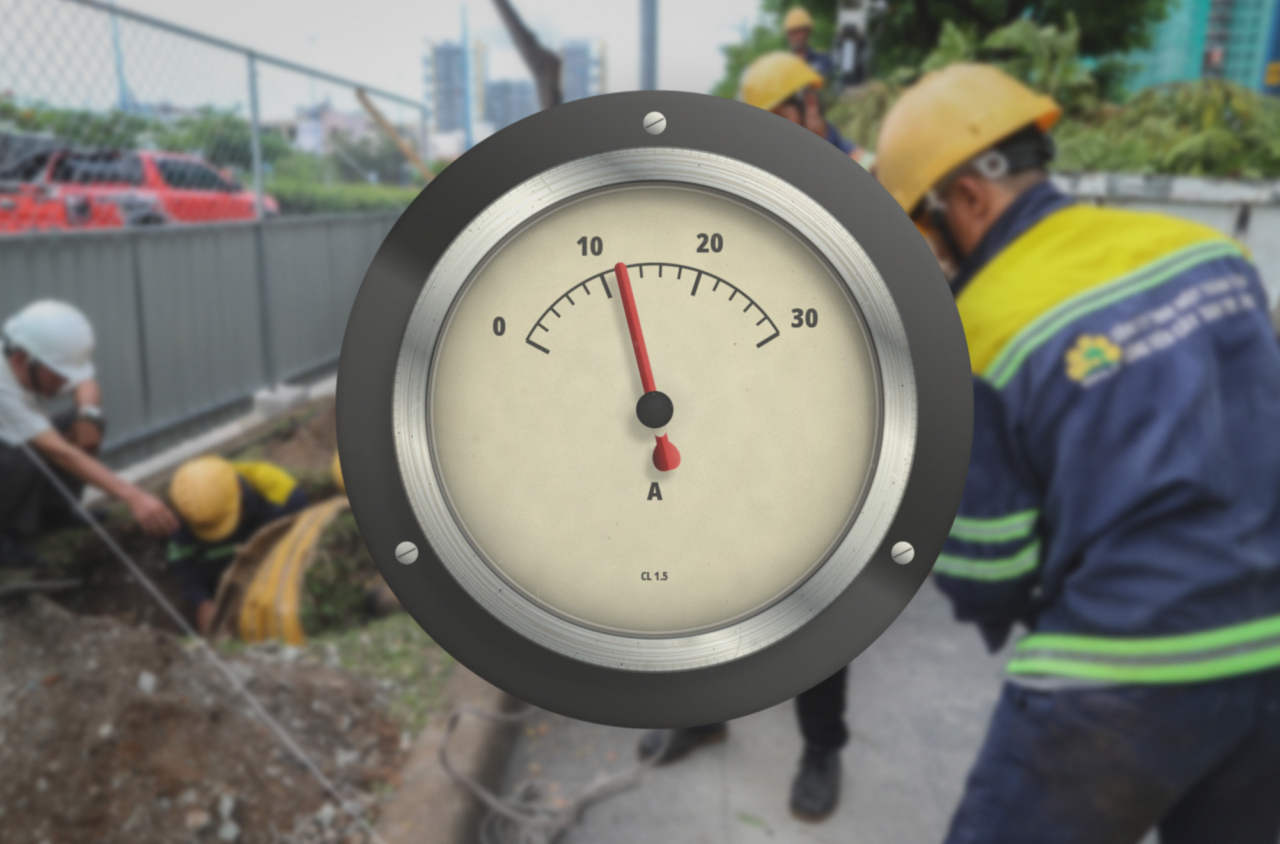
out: 12 A
